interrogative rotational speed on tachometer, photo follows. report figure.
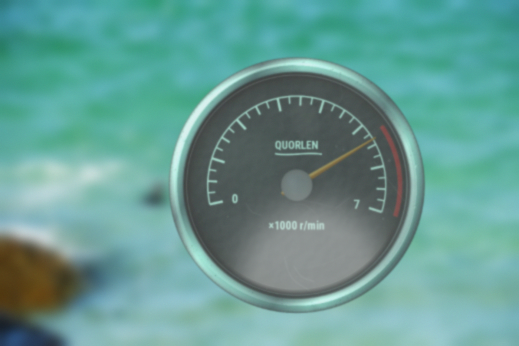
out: 5375 rpm
